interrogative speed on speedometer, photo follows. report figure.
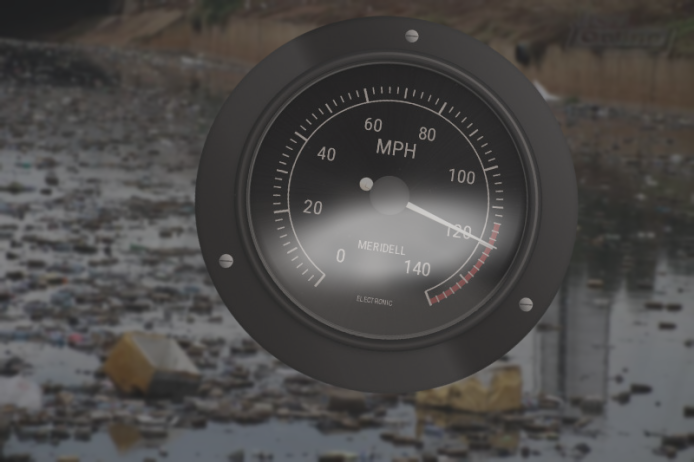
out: 120 mph
